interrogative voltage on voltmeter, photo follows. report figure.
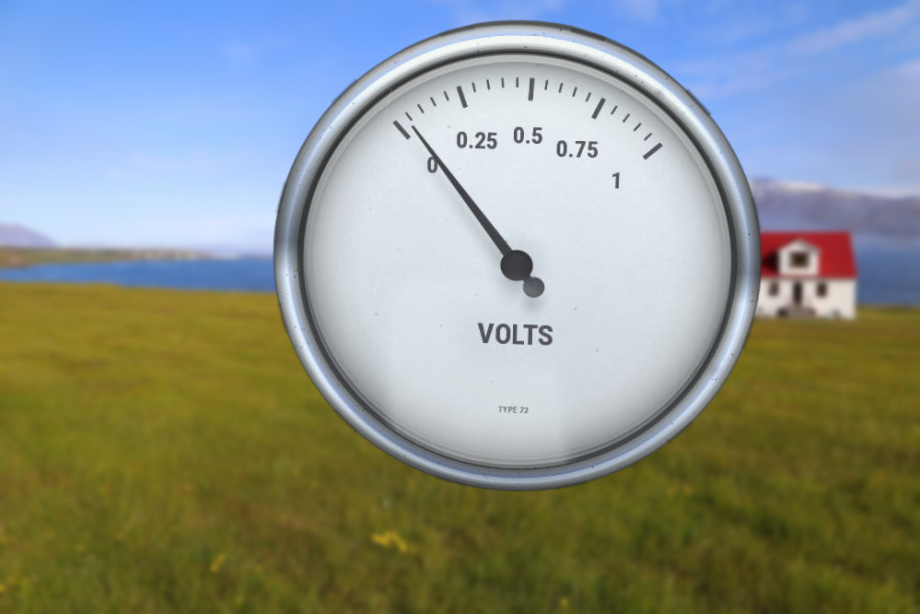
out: 0.05 V
